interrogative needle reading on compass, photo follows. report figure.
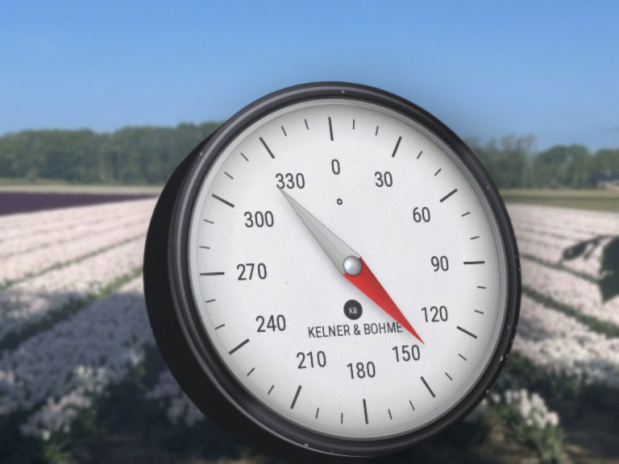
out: 140 °
